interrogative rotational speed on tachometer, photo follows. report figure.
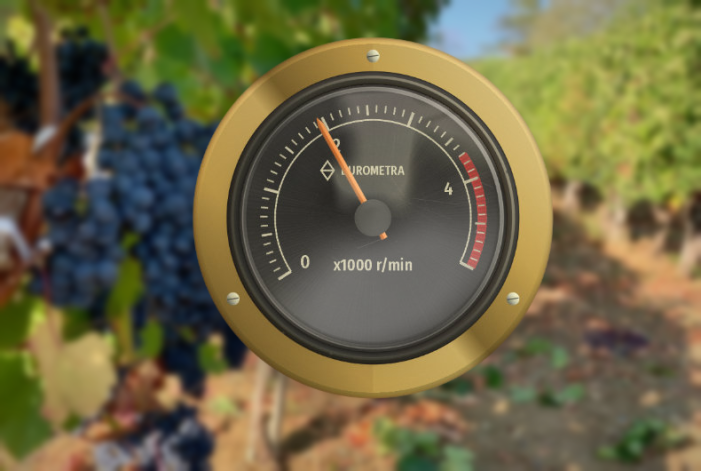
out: 1950 rpm
